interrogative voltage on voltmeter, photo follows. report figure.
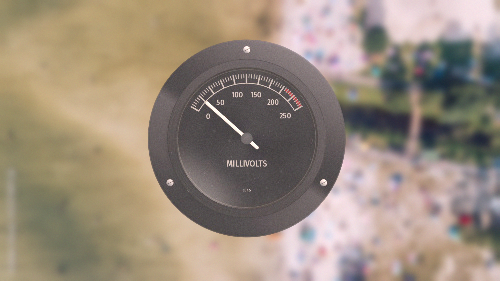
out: 25 mV
